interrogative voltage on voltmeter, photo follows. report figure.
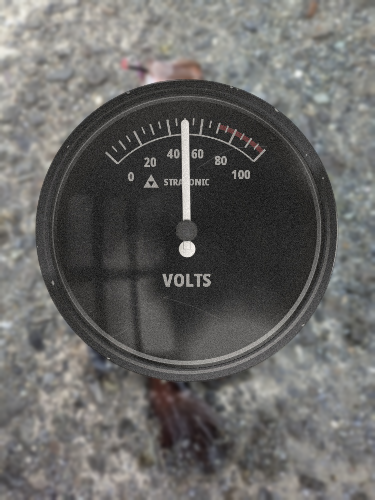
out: 50 V
